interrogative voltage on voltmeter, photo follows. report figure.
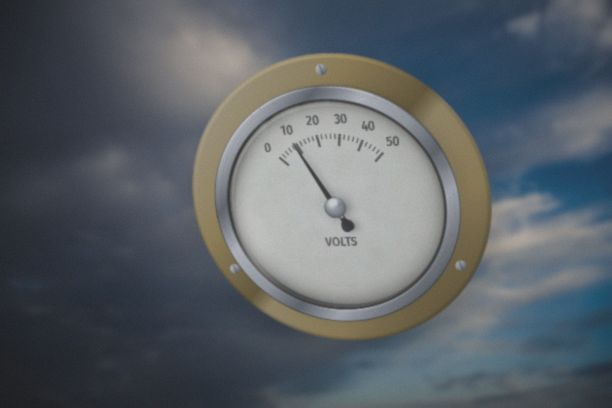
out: 10 V
